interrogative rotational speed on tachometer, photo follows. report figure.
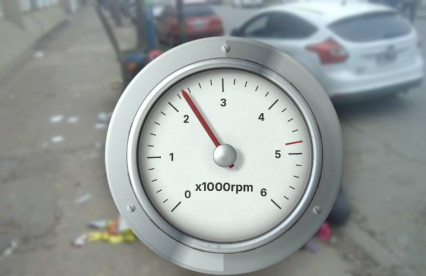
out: 2300 rpm
